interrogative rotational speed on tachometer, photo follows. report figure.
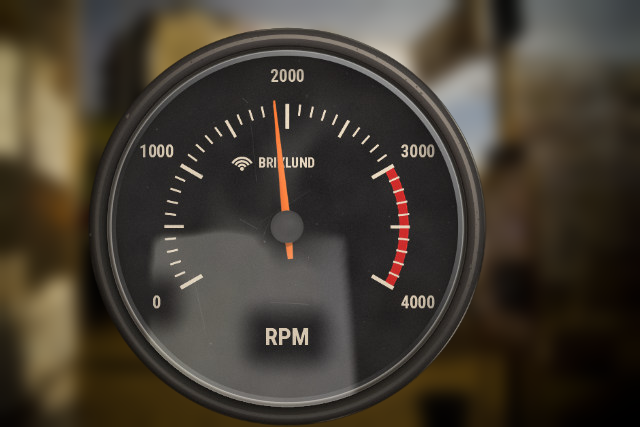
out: 1900 rpm
